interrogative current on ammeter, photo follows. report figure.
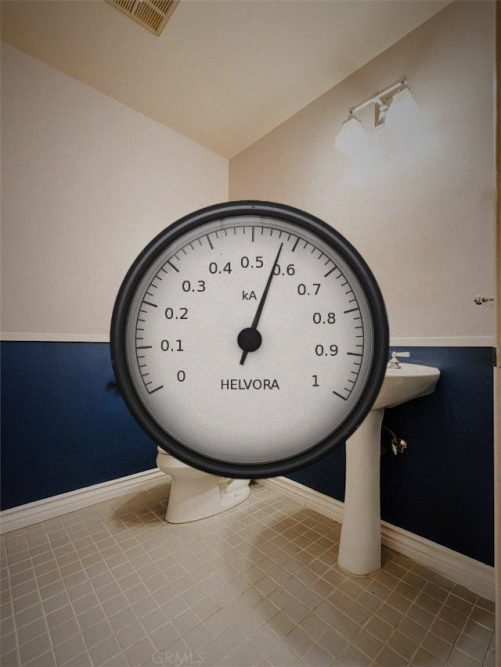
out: 0.57 kA
